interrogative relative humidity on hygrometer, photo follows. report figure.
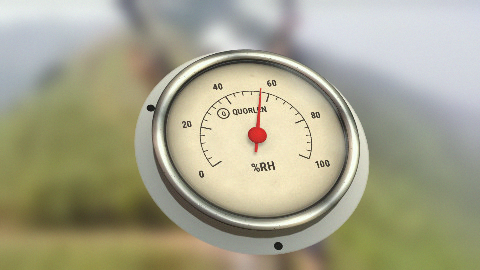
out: 56 %
